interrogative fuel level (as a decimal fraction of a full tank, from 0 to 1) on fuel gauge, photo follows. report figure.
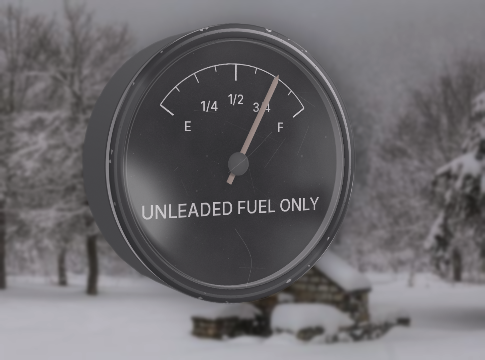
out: 0.75
